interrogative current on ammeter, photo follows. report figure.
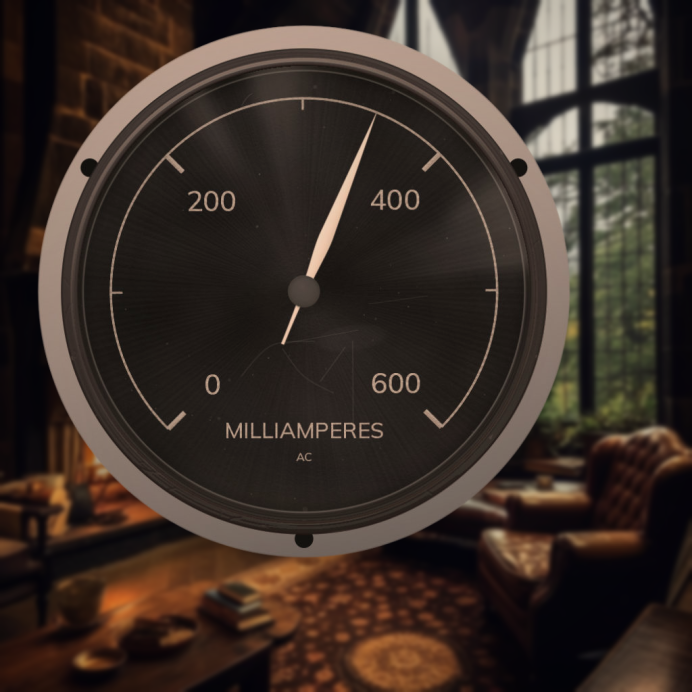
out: 350 mA
